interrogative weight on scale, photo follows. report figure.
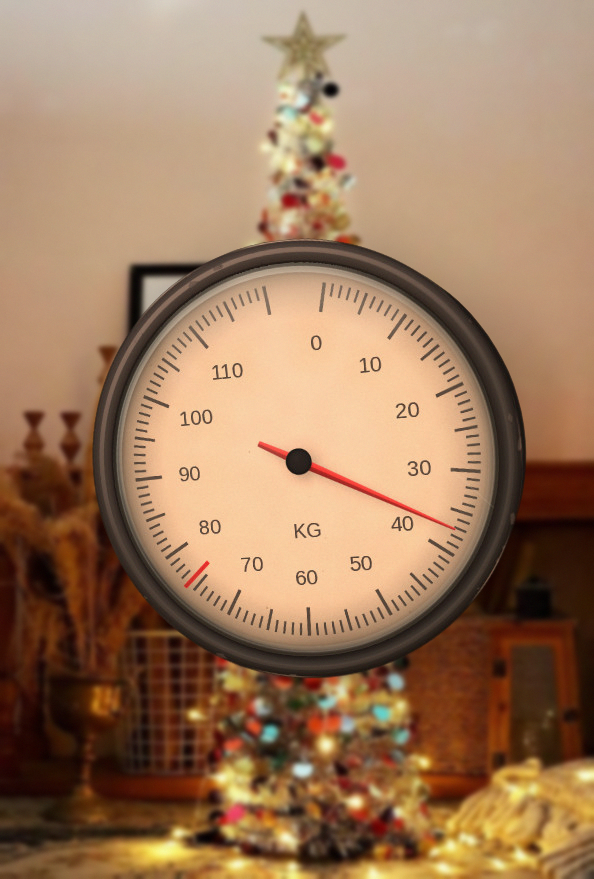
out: 37 kg
